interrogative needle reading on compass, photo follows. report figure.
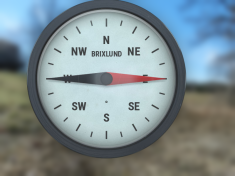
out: 90 °
